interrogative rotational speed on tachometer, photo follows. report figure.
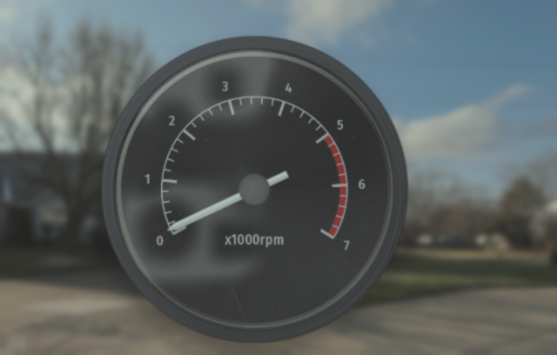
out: 100 rpm
